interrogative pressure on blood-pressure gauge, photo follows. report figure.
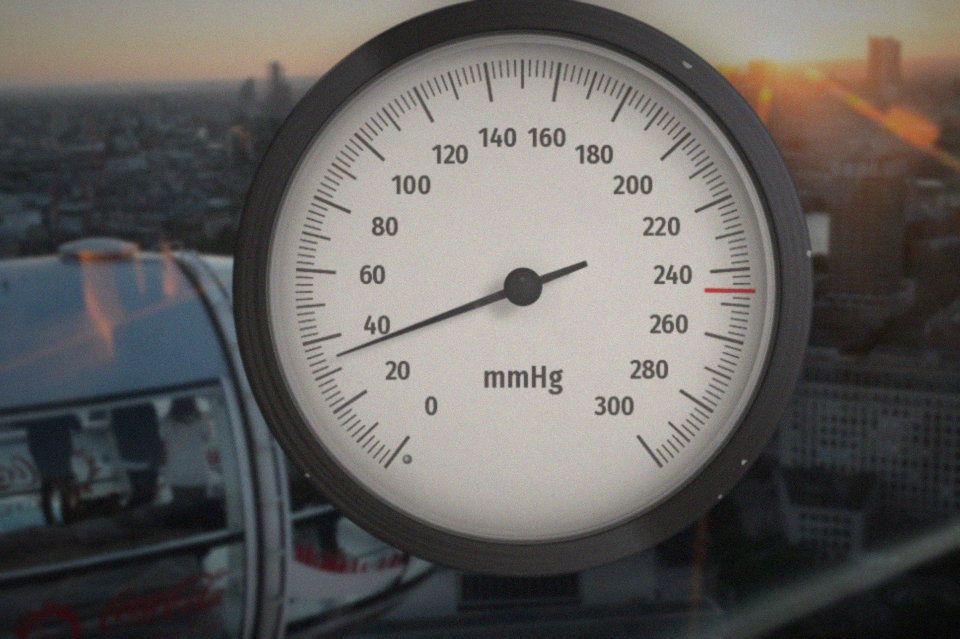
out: 34 mmHg
